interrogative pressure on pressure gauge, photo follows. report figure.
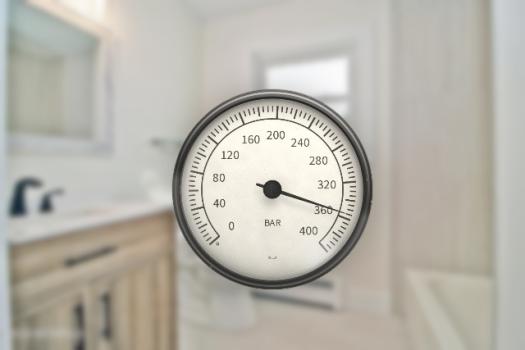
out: 355 bar
